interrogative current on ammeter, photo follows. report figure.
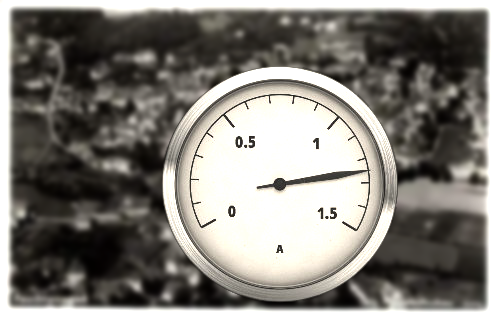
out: 1.25 A
